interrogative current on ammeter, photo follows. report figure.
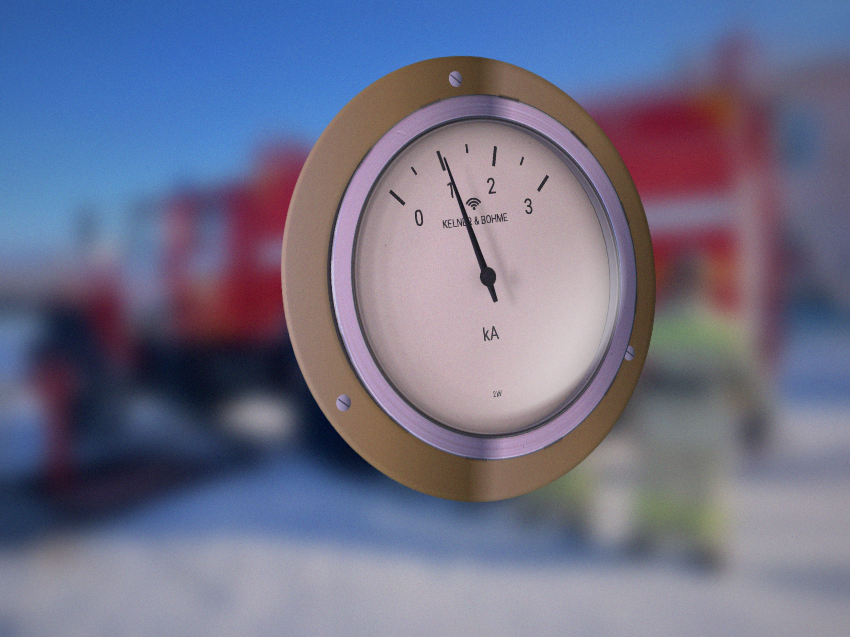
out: 1 kA
